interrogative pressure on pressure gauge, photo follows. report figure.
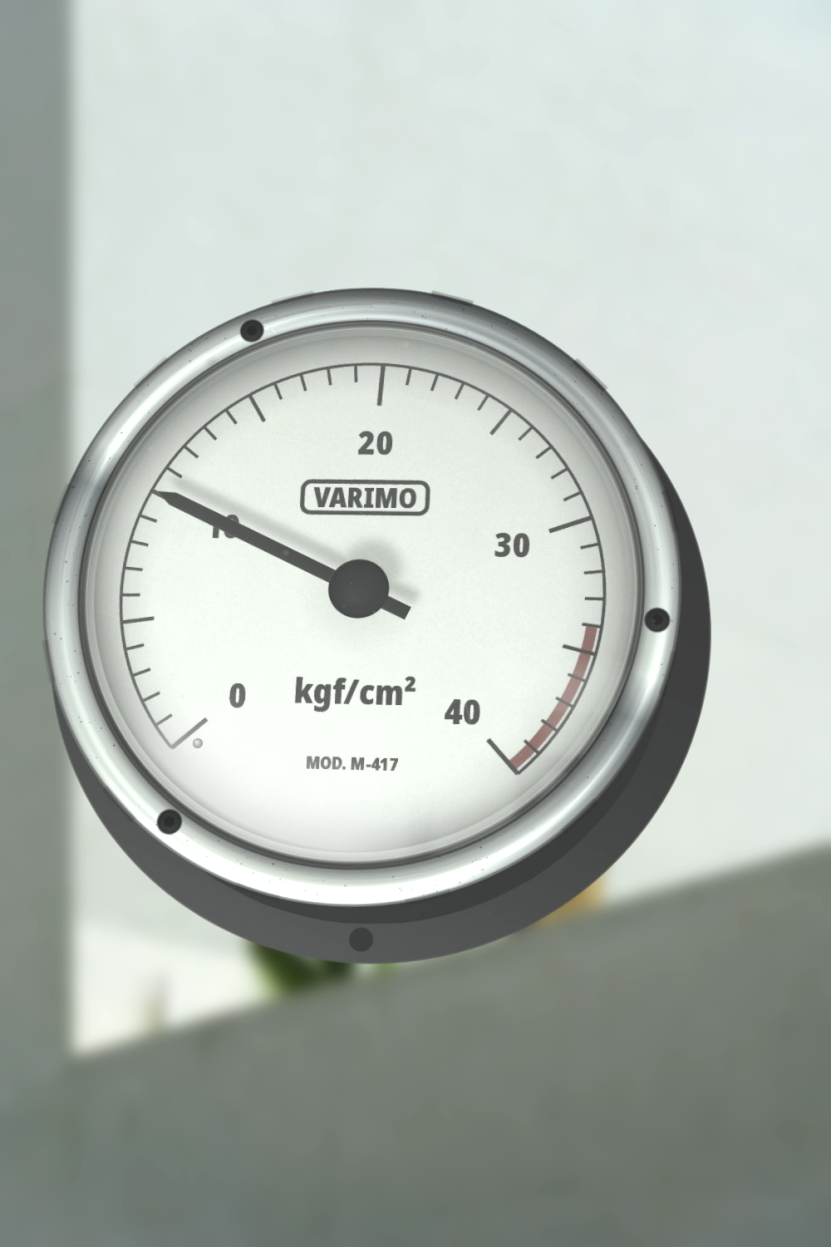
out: 10 kg/cm²
